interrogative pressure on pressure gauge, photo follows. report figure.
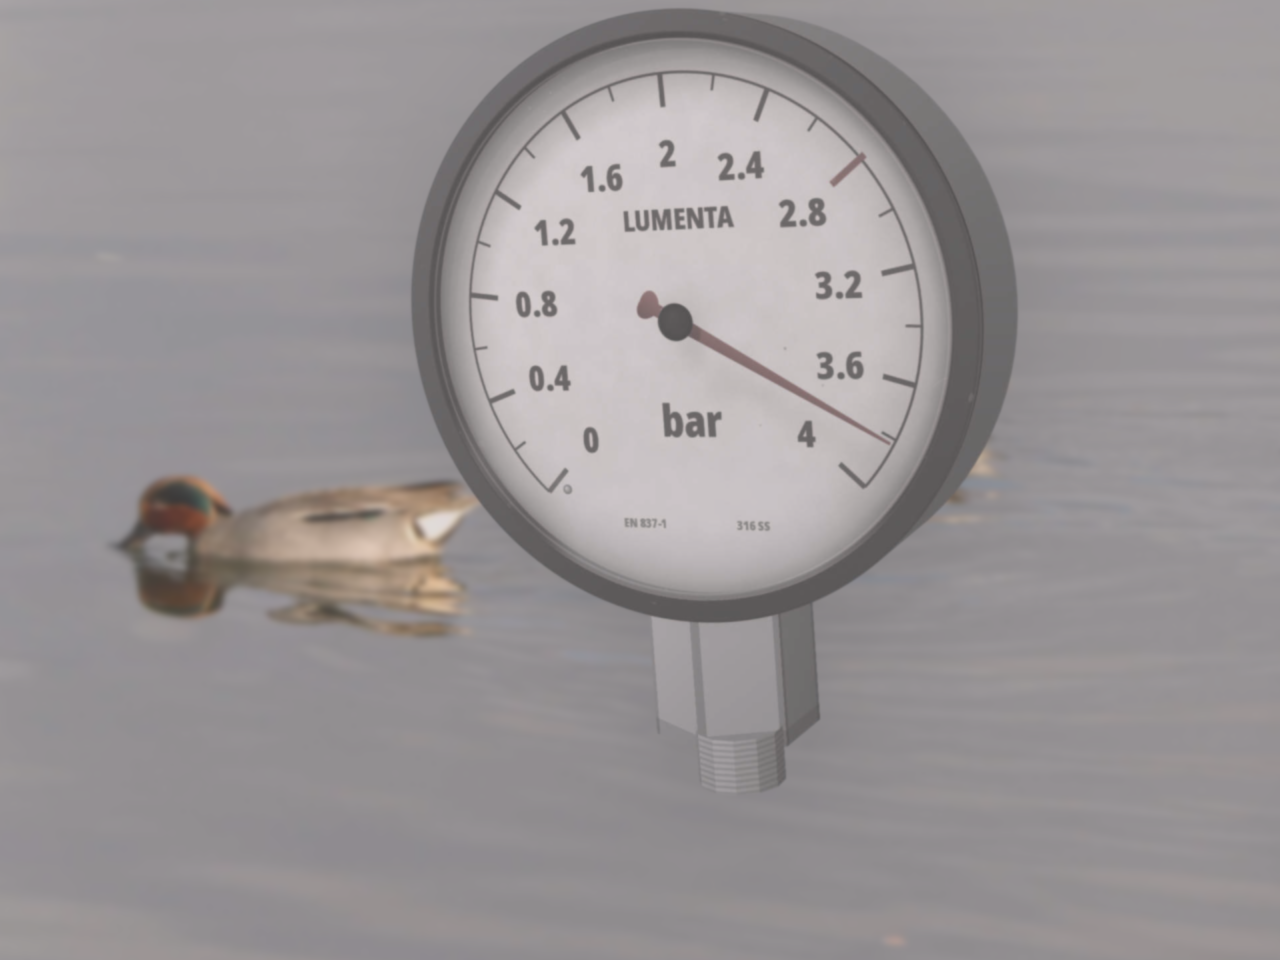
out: 3.8 bar
